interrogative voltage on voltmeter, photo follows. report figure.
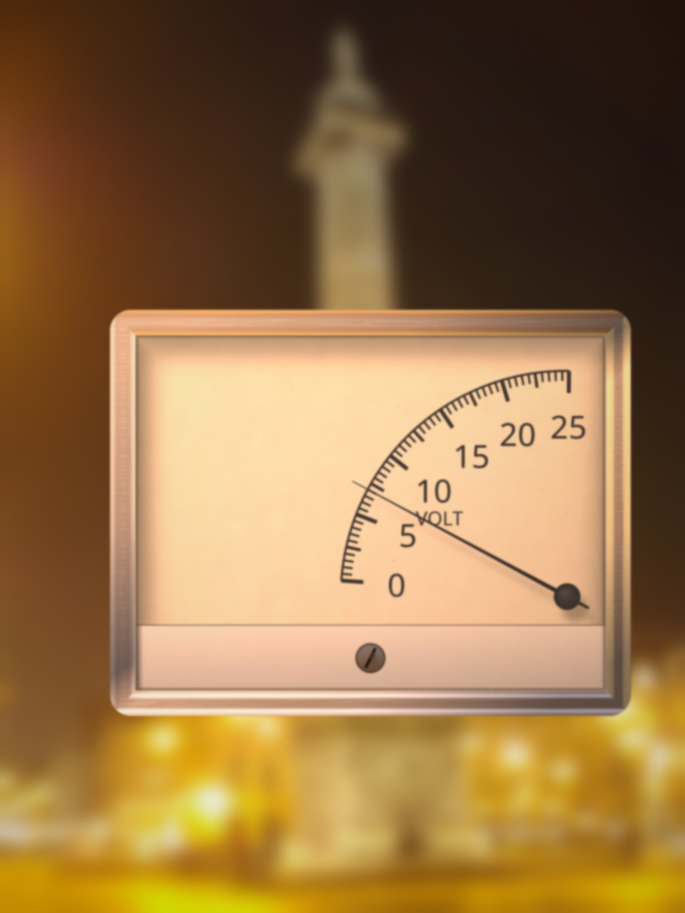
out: 7 V
